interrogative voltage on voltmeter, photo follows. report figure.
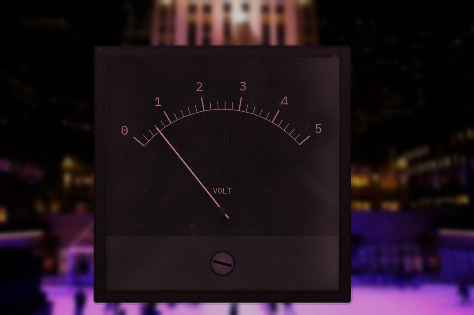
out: 0.6 V
